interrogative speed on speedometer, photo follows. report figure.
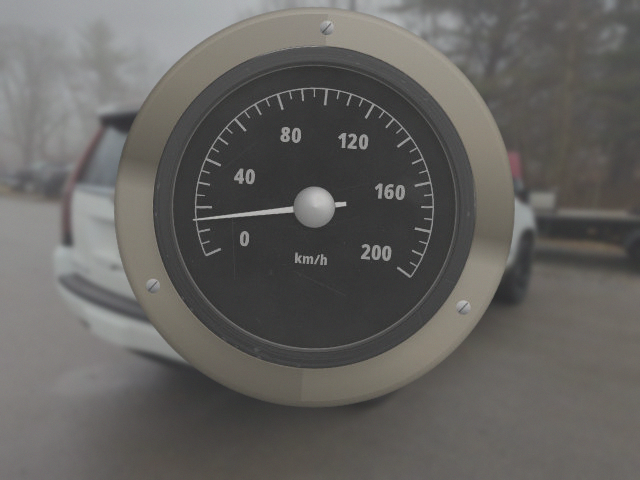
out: 15 km/h
